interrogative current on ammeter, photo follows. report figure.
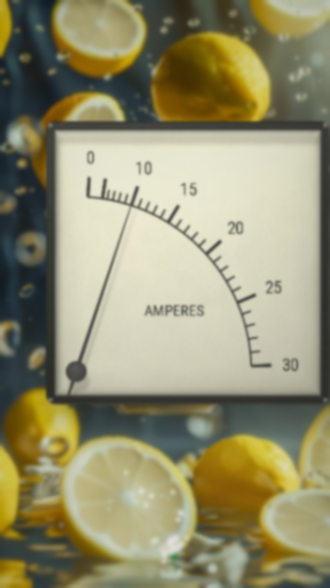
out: 10 A
